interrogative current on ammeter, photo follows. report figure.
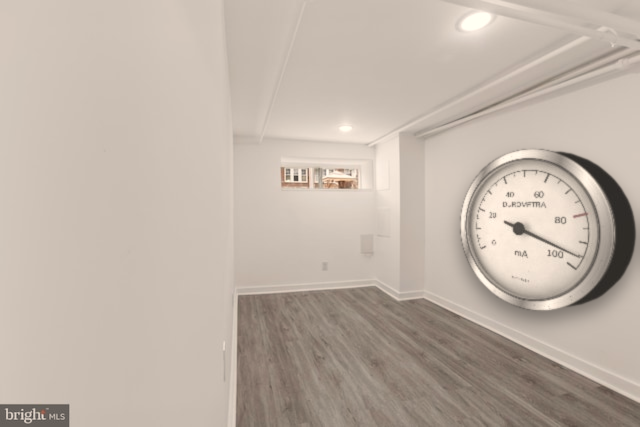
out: 95 mA
